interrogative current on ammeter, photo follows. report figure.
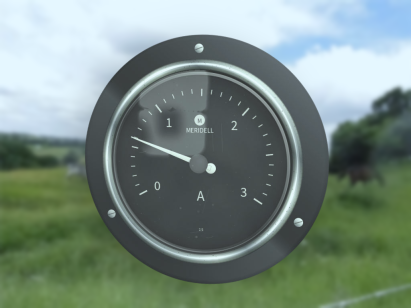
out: 0.6 A
